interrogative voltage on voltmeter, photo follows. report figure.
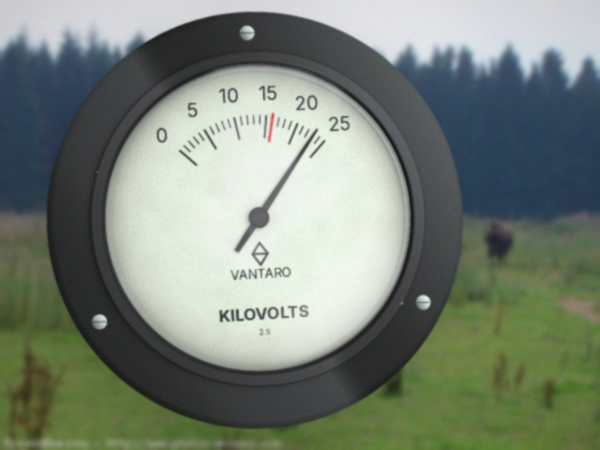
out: 23 kV
